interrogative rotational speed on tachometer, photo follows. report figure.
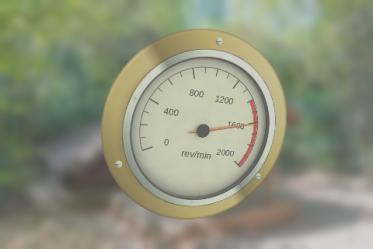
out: 1600 rpm
